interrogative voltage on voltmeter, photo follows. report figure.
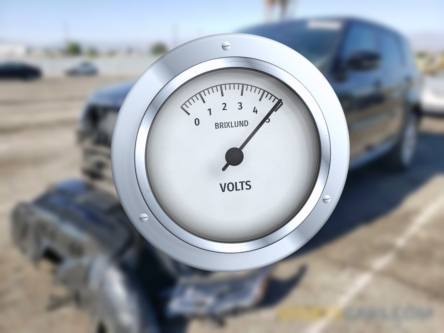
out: 4.8 V
